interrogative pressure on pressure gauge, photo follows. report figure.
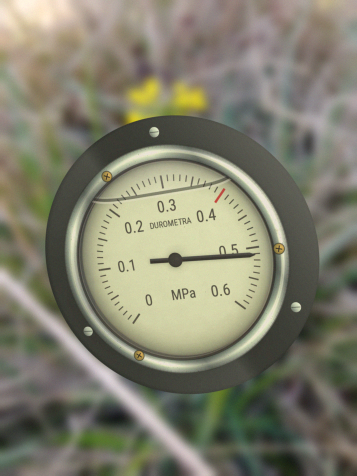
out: 0.51 MPa
